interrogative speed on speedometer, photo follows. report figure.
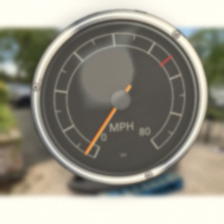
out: 2.5 mph
